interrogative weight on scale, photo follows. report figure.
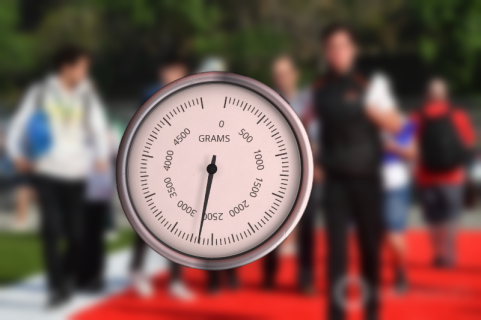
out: 2650 g
